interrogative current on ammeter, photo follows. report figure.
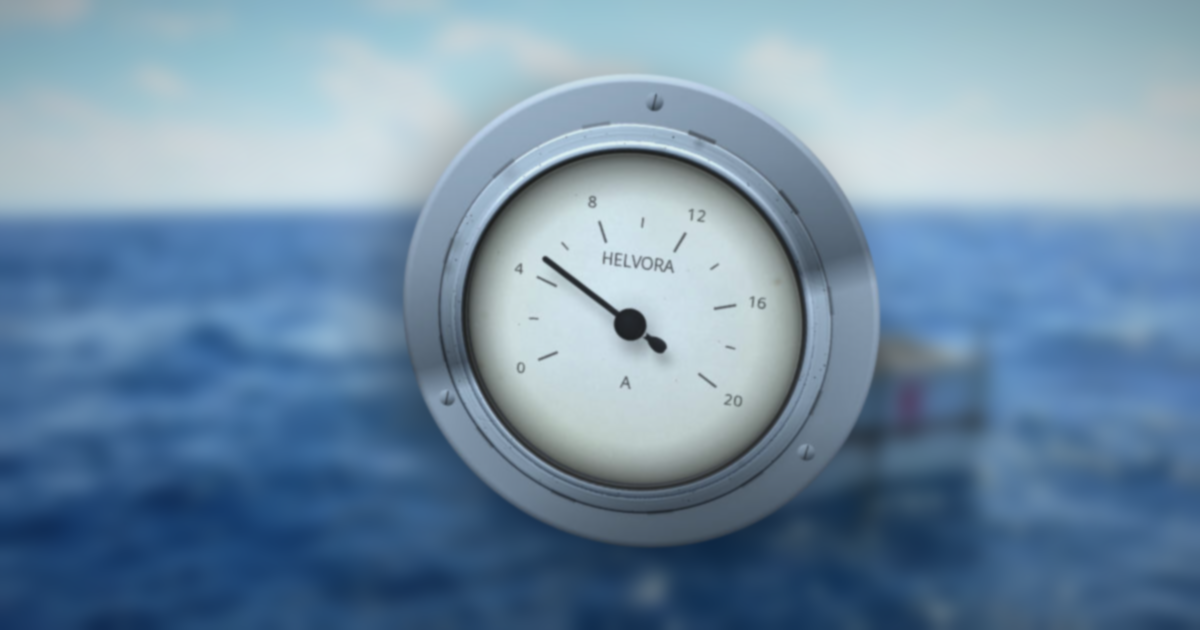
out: 5 A
